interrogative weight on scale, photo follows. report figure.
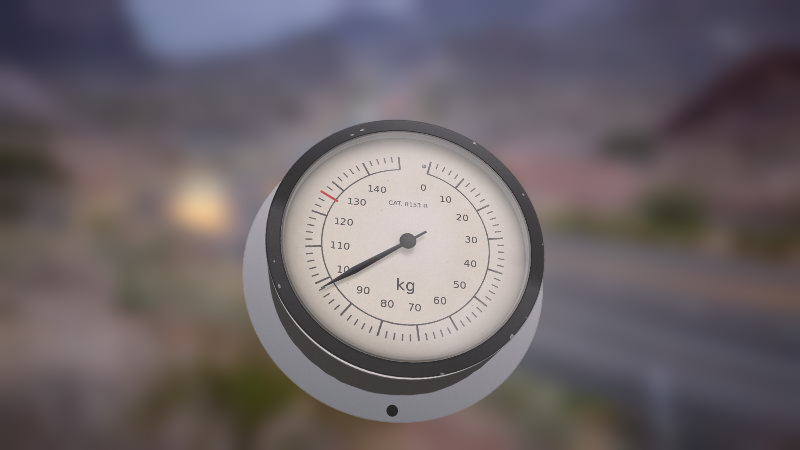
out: 98 kg
